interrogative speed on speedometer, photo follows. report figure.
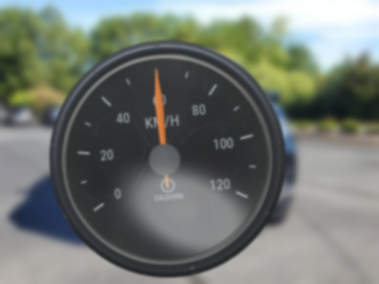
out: 60 km/h
